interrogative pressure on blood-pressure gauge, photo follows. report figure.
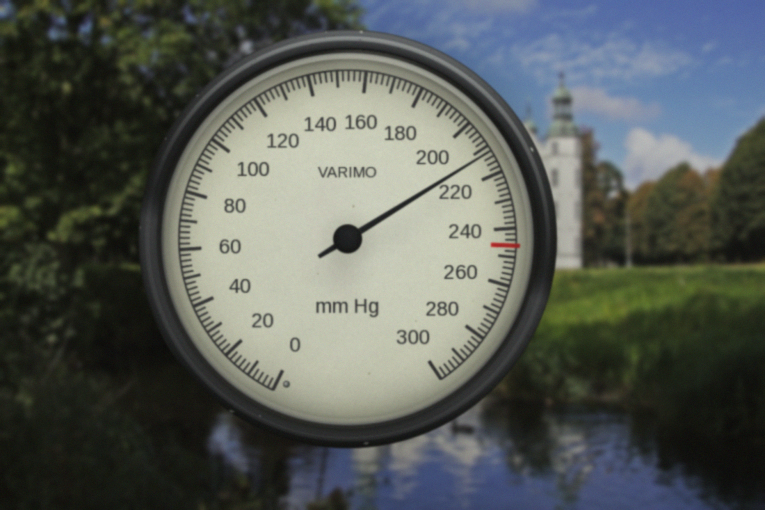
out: 212 mmHg
